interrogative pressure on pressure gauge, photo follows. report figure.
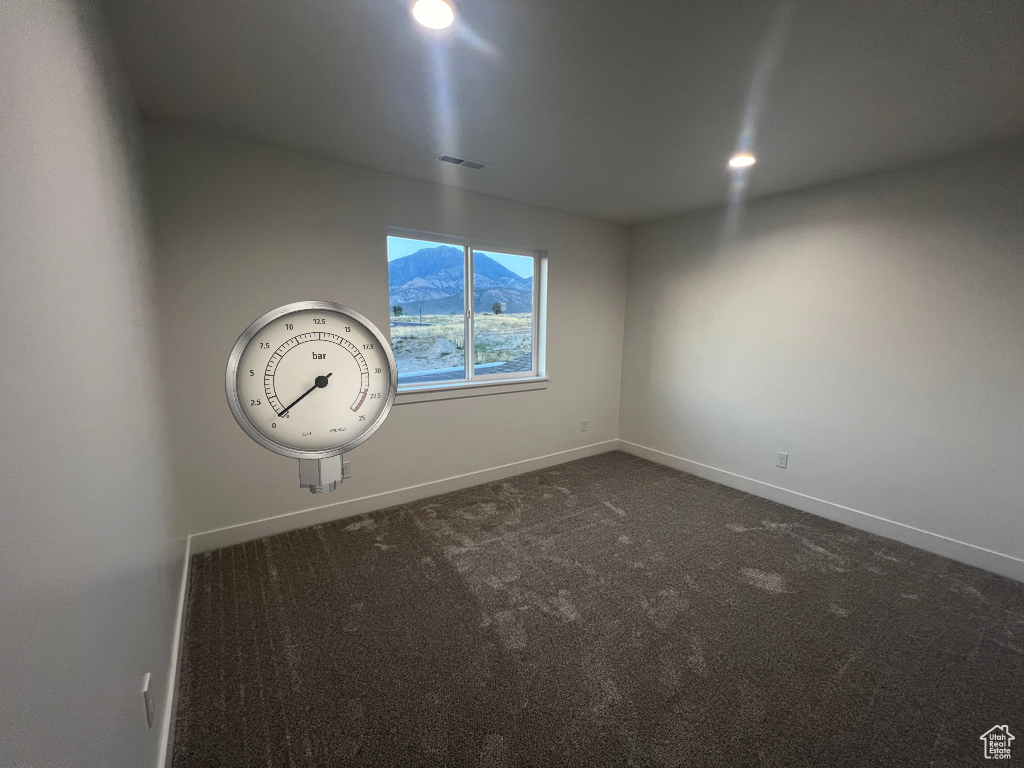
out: 0.5 bar
